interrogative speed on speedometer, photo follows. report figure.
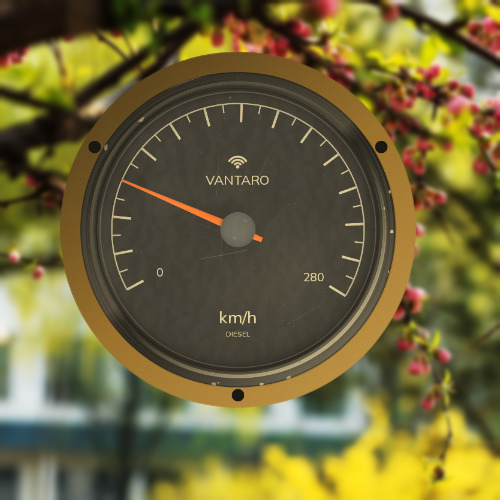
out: 60 km/h
